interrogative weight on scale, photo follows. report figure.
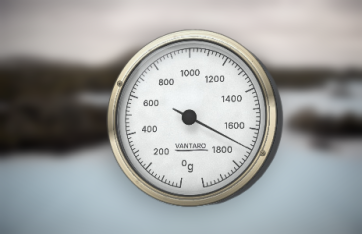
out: 1700 g
